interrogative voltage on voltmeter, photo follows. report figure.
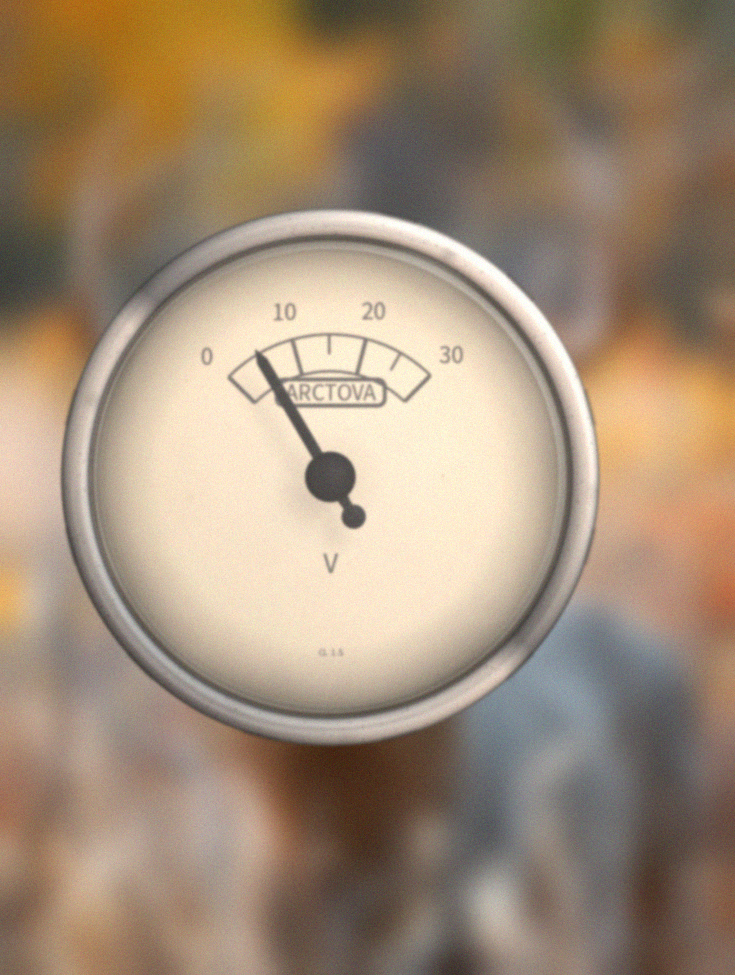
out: 5 V
